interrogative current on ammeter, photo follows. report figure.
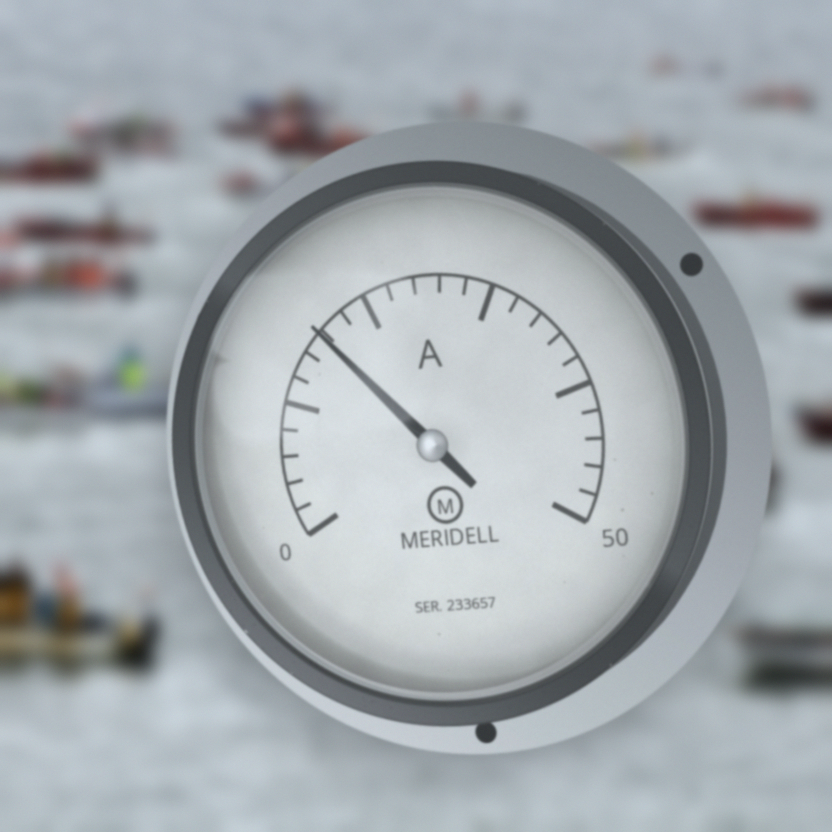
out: 16 A
